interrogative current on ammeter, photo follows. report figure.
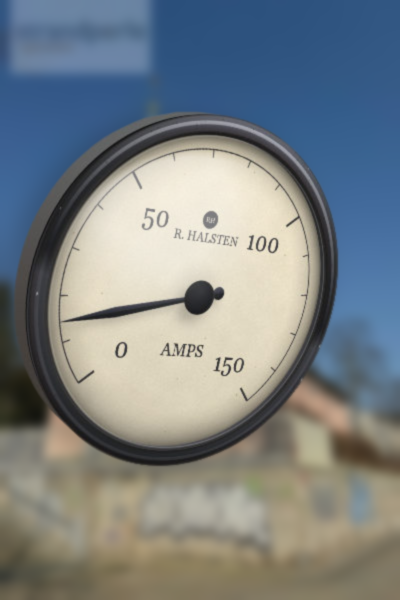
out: 15 A
